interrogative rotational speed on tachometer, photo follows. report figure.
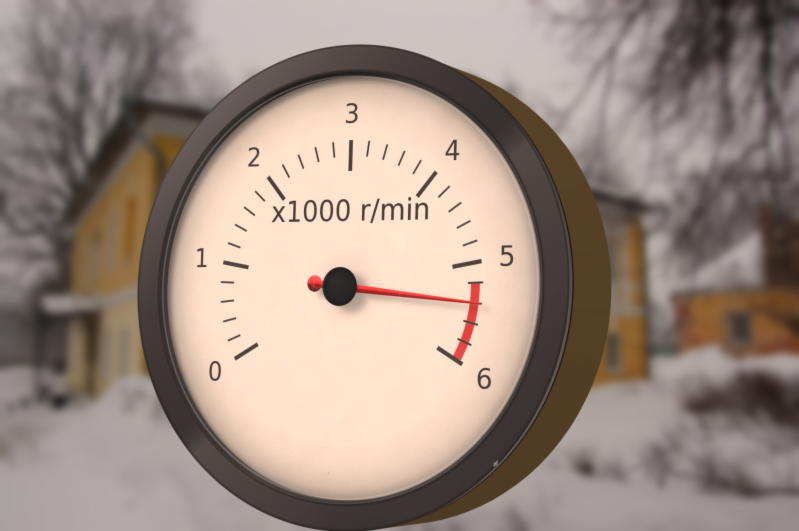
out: 5400 rpm
